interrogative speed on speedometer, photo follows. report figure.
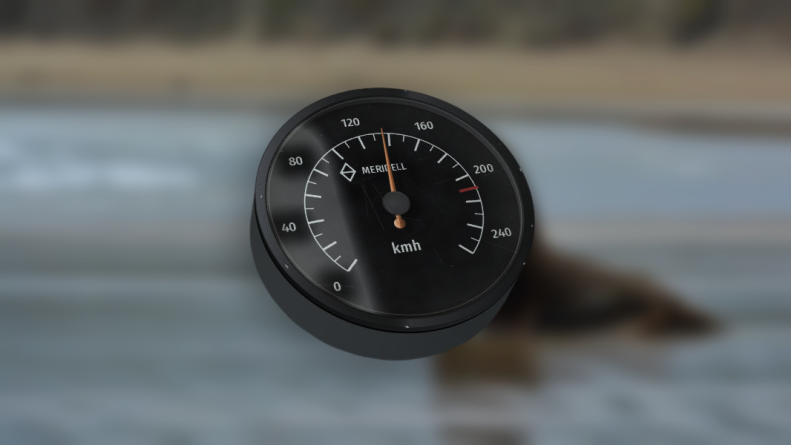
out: 135 km/h
